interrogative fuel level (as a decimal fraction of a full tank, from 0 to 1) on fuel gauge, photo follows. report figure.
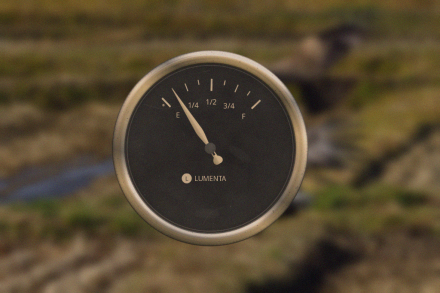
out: 0.125
